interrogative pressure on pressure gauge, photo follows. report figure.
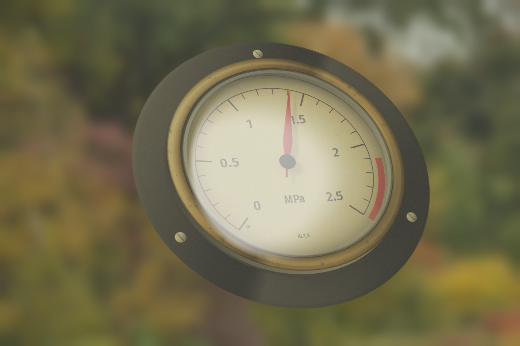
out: 1.4 MPa
